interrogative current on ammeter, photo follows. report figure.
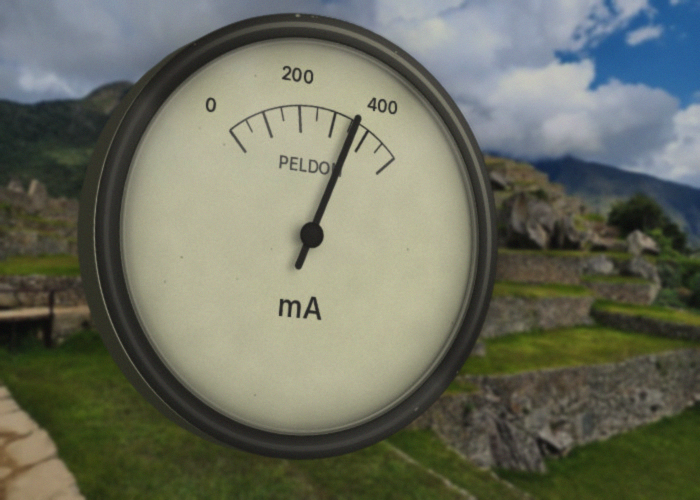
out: 350 mA
